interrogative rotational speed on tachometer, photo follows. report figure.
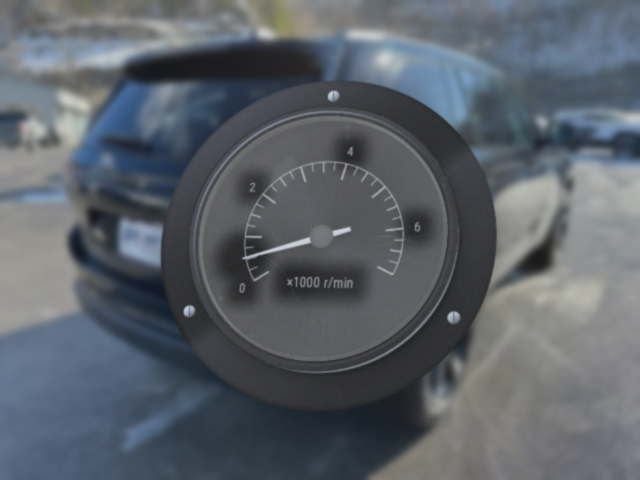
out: 500 rpm
